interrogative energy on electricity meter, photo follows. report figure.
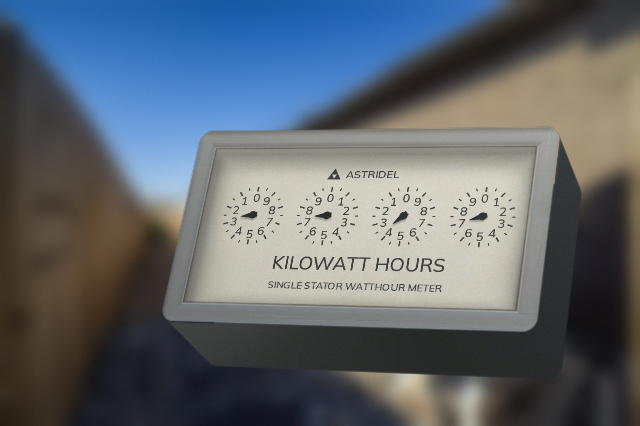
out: 2737 kWh
